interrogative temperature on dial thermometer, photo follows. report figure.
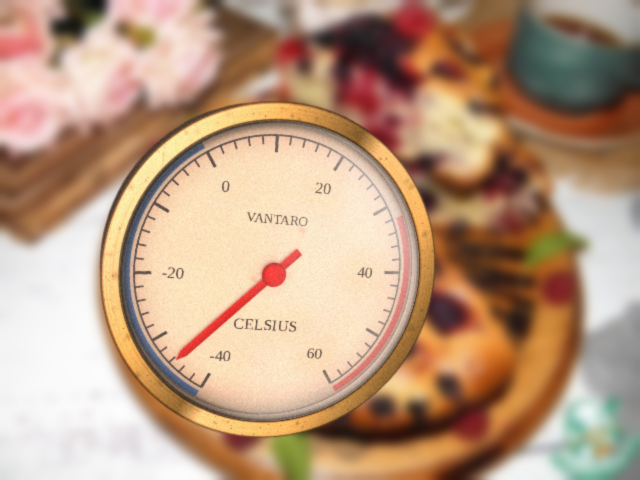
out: -34 °C
